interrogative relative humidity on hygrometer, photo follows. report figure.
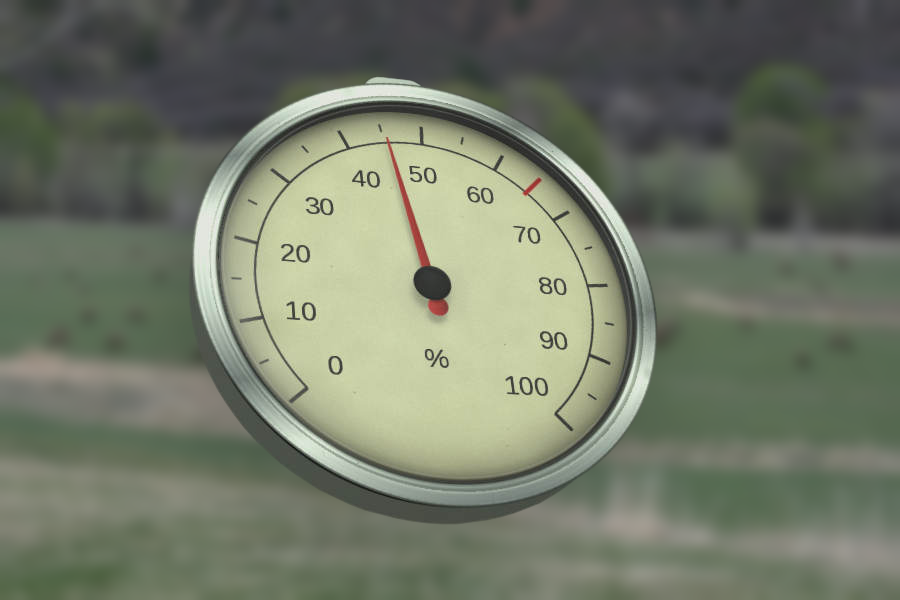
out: 45 %
